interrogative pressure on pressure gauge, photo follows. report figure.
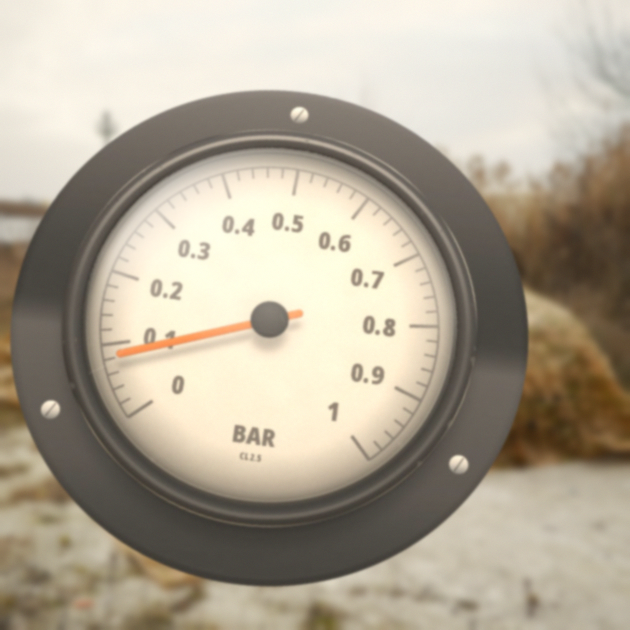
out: 0.08 bar
